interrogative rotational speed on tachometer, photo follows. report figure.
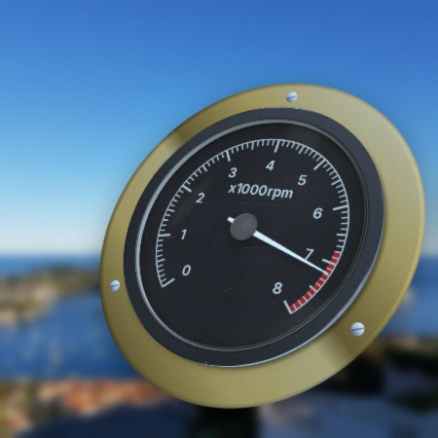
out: 7200 rpm
